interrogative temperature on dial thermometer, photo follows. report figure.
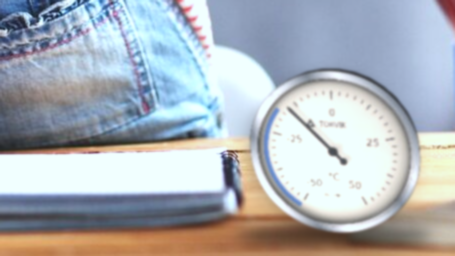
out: -15 °C
